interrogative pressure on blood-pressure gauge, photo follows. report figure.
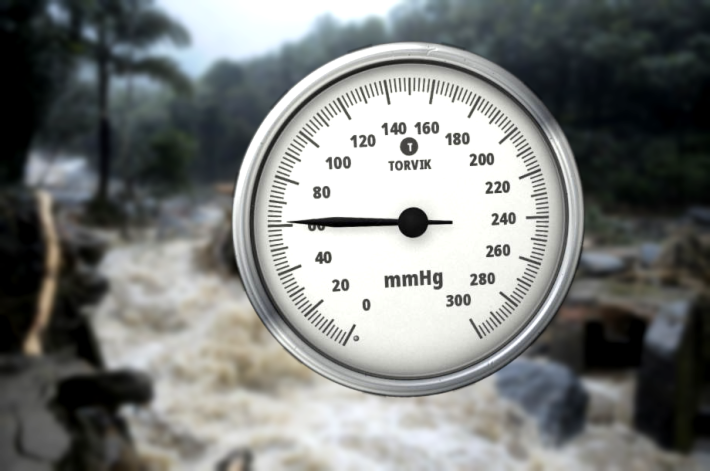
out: 62 mmHg
